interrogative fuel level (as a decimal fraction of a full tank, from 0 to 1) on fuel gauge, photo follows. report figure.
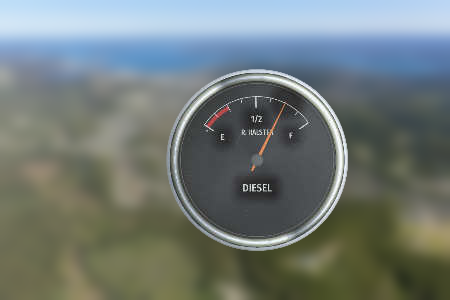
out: 0.75
